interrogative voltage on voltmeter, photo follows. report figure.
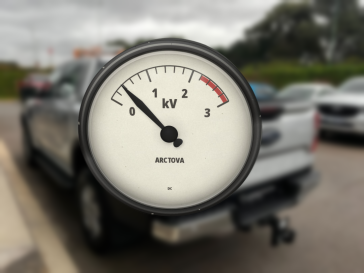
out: 0.4 kV
